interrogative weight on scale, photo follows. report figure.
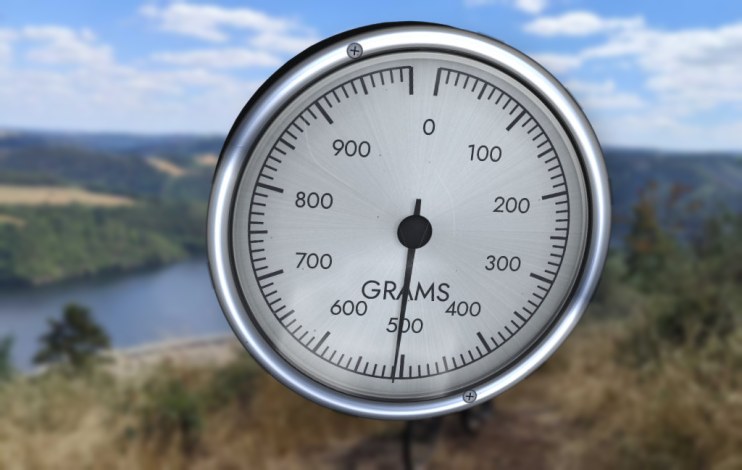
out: 510 g
